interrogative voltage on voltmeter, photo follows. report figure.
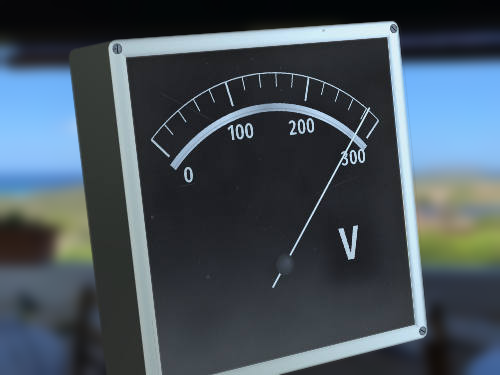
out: 280 V
